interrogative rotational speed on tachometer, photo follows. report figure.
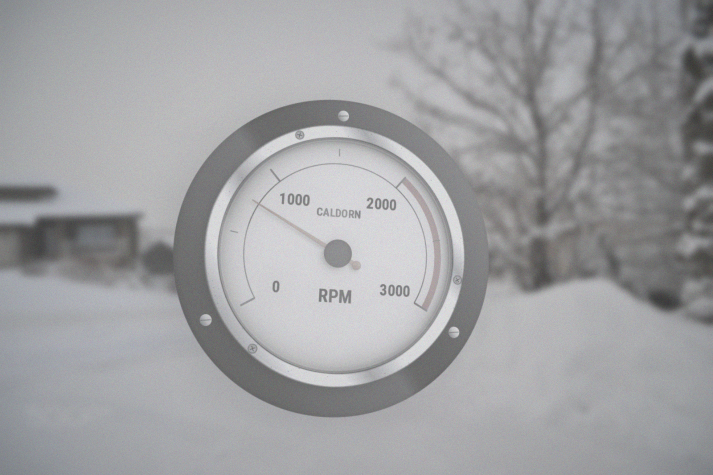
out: 750 rpm
